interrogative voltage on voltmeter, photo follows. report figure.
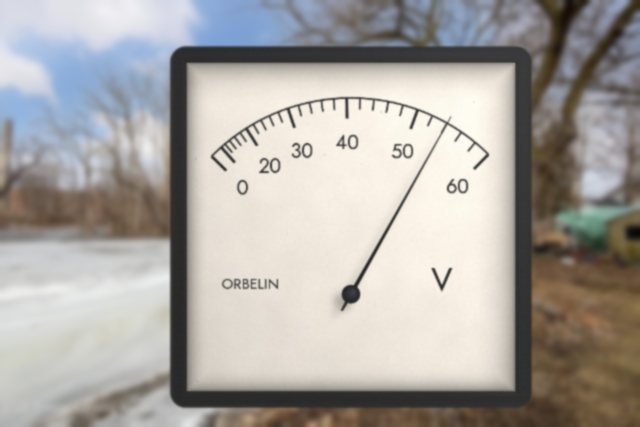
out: 54 V
